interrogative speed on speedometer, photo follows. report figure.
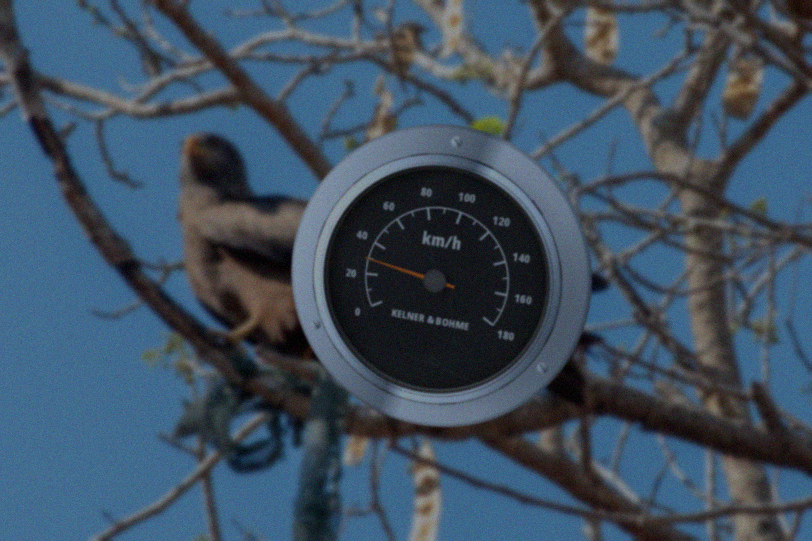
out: 30 km/h
